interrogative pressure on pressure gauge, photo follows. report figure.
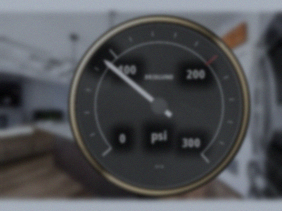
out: 90 psi
